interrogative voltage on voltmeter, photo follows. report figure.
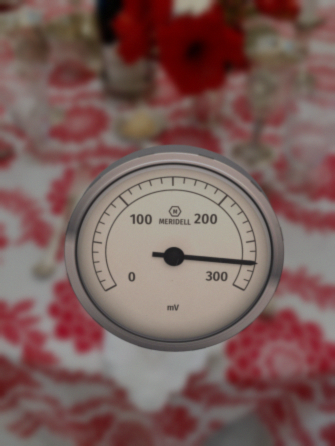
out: 270 mV
